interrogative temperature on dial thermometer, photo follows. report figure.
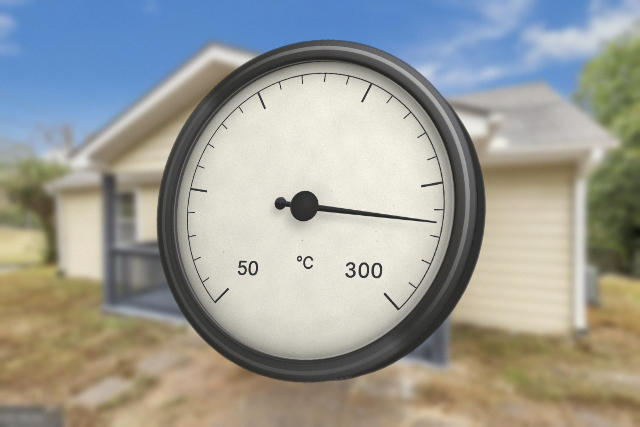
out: 265 °C
